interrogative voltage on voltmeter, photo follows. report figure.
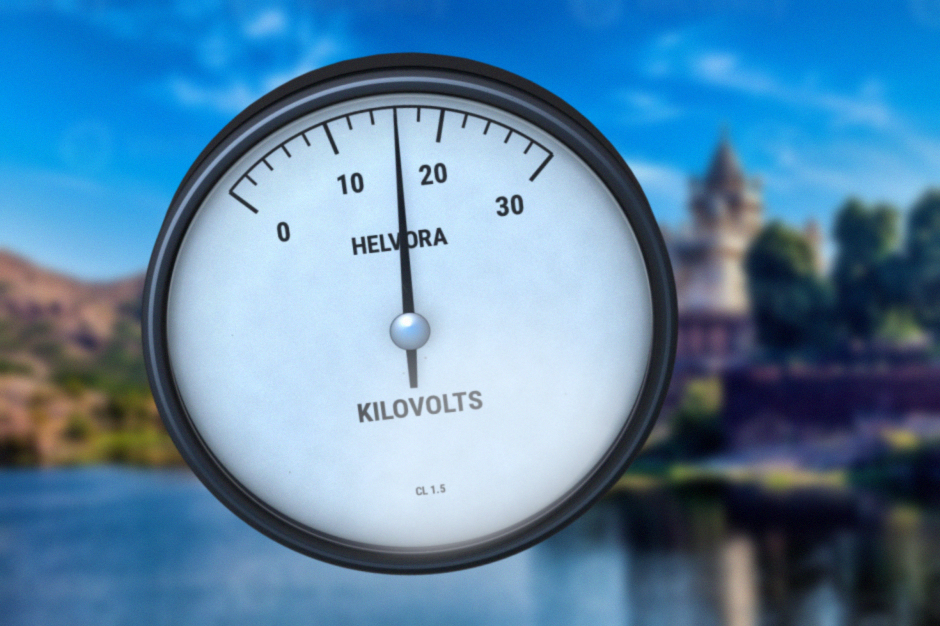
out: 16 kV
